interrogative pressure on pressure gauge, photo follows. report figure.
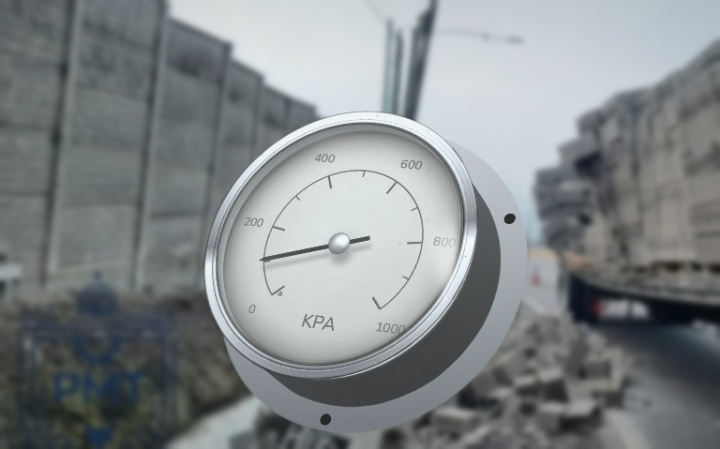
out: 100 kPa
